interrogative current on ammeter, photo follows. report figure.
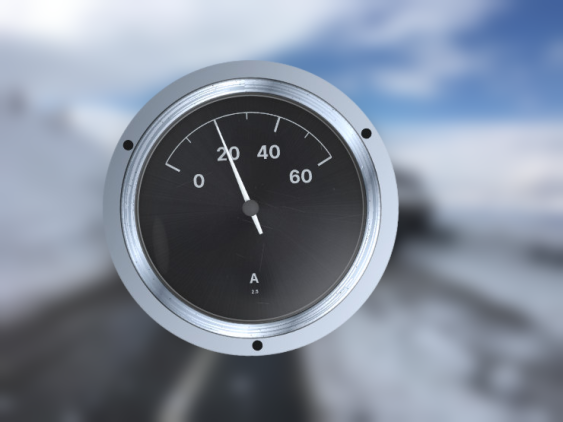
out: 20 A
